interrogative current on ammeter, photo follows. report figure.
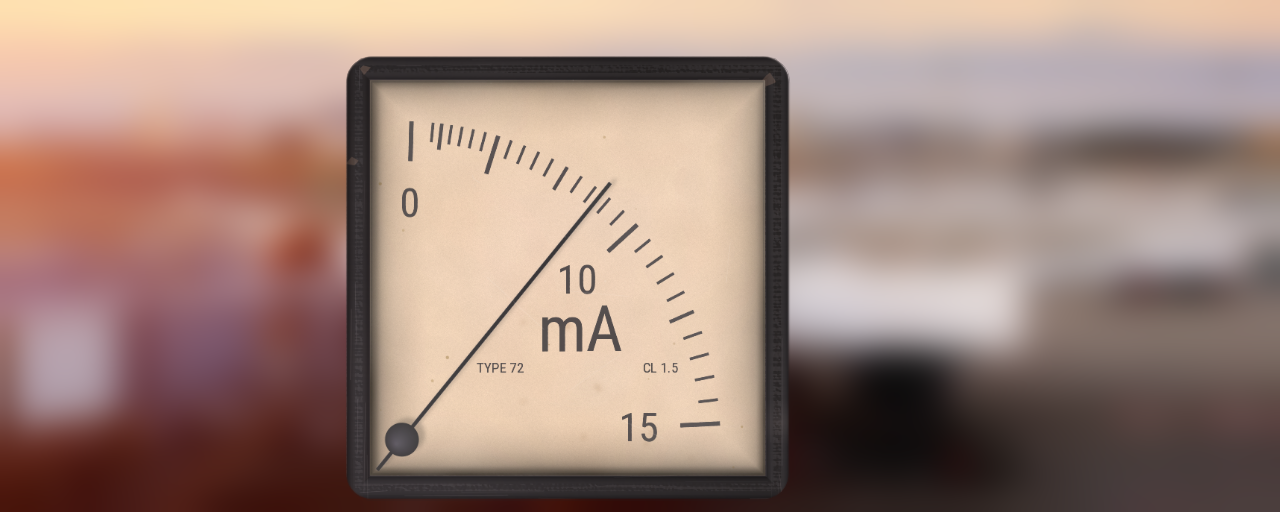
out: 8.75 mA
